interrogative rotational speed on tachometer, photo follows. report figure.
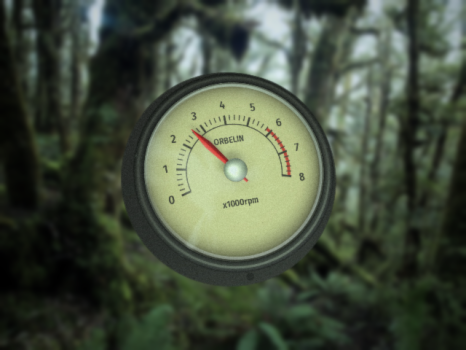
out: 2600 rpm
